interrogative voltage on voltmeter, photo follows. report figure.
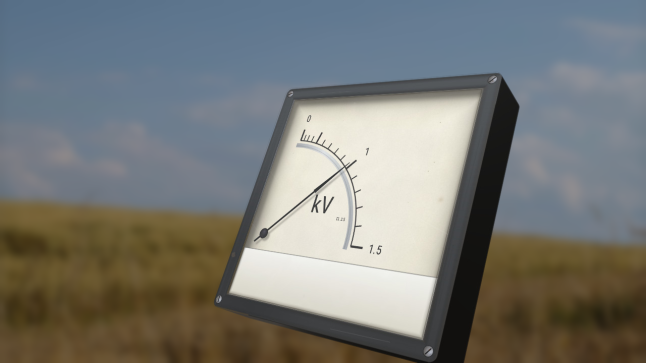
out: 1 kV
